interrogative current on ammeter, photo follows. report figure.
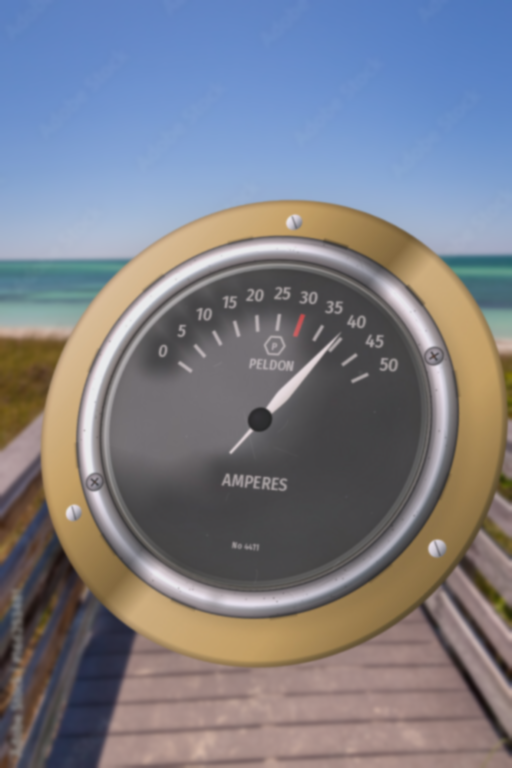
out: 40 A
